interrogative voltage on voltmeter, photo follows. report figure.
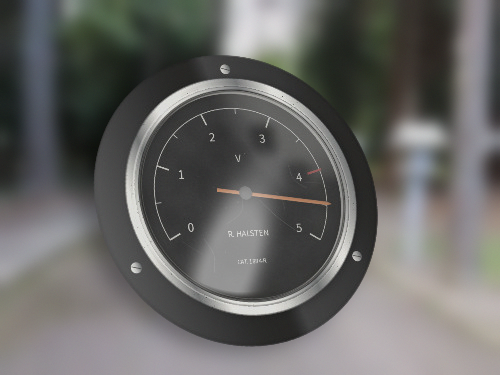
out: 4.5 V
